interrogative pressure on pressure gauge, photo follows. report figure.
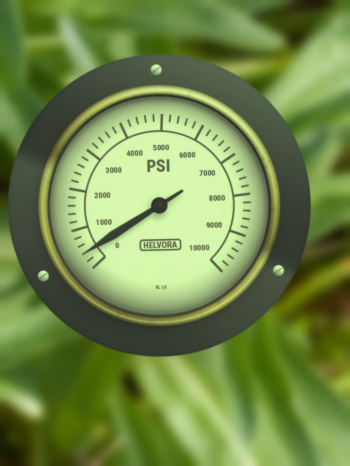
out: 400 psi
